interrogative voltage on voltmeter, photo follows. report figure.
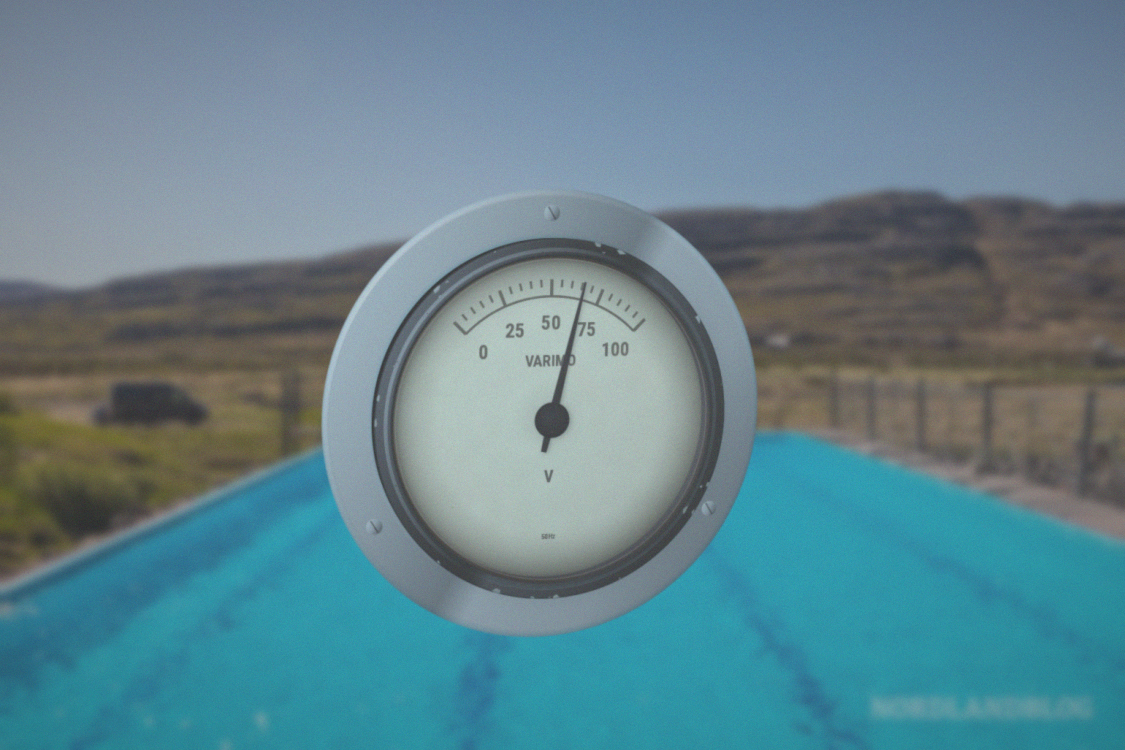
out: 65 V
